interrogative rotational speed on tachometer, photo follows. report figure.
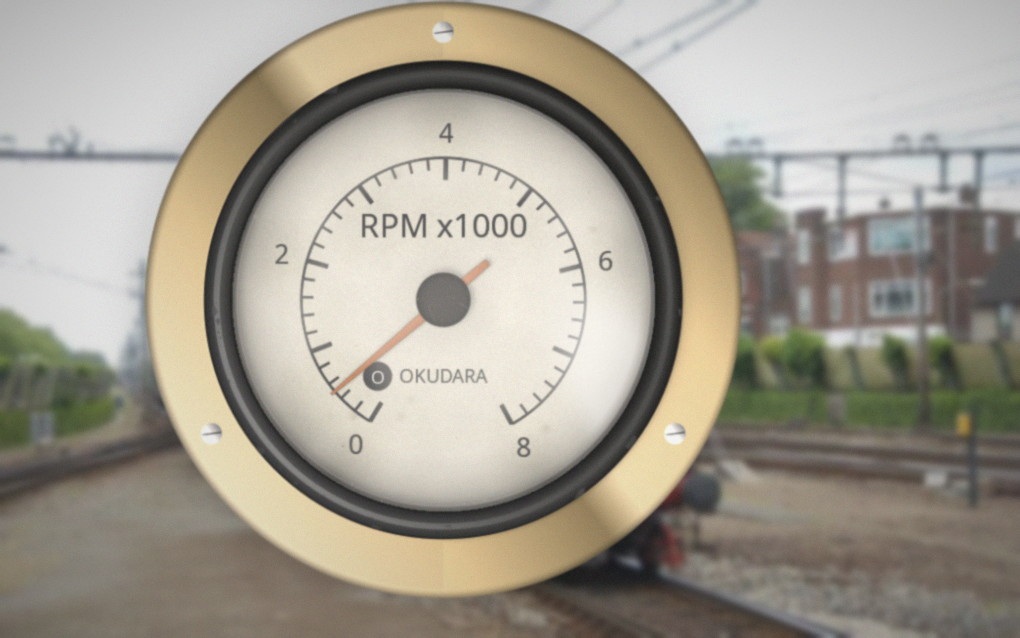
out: 500 rpm
